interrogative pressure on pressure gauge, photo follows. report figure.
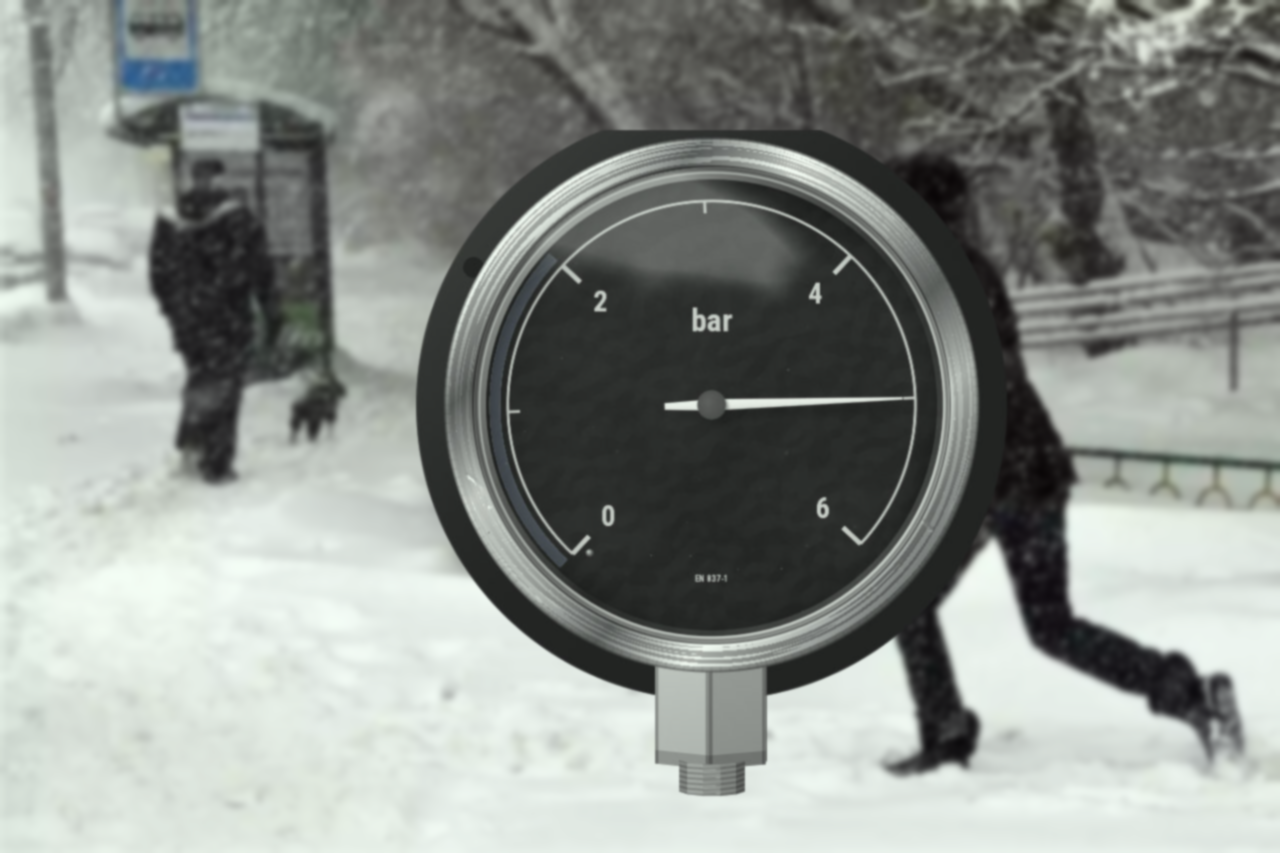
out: 5 bar
